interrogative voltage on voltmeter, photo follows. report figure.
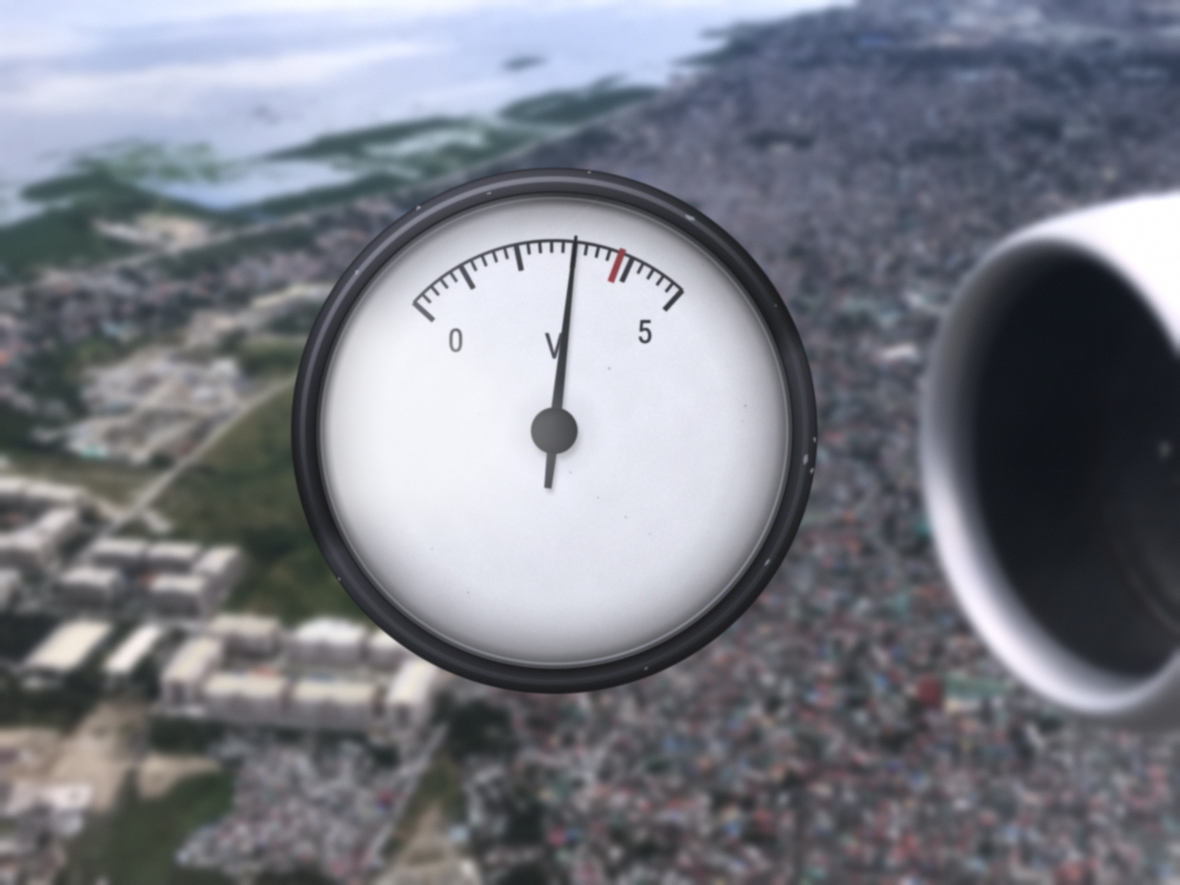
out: 3 V
